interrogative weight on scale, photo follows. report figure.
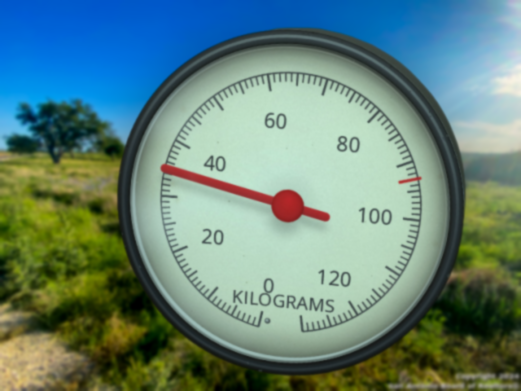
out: 35 kg
